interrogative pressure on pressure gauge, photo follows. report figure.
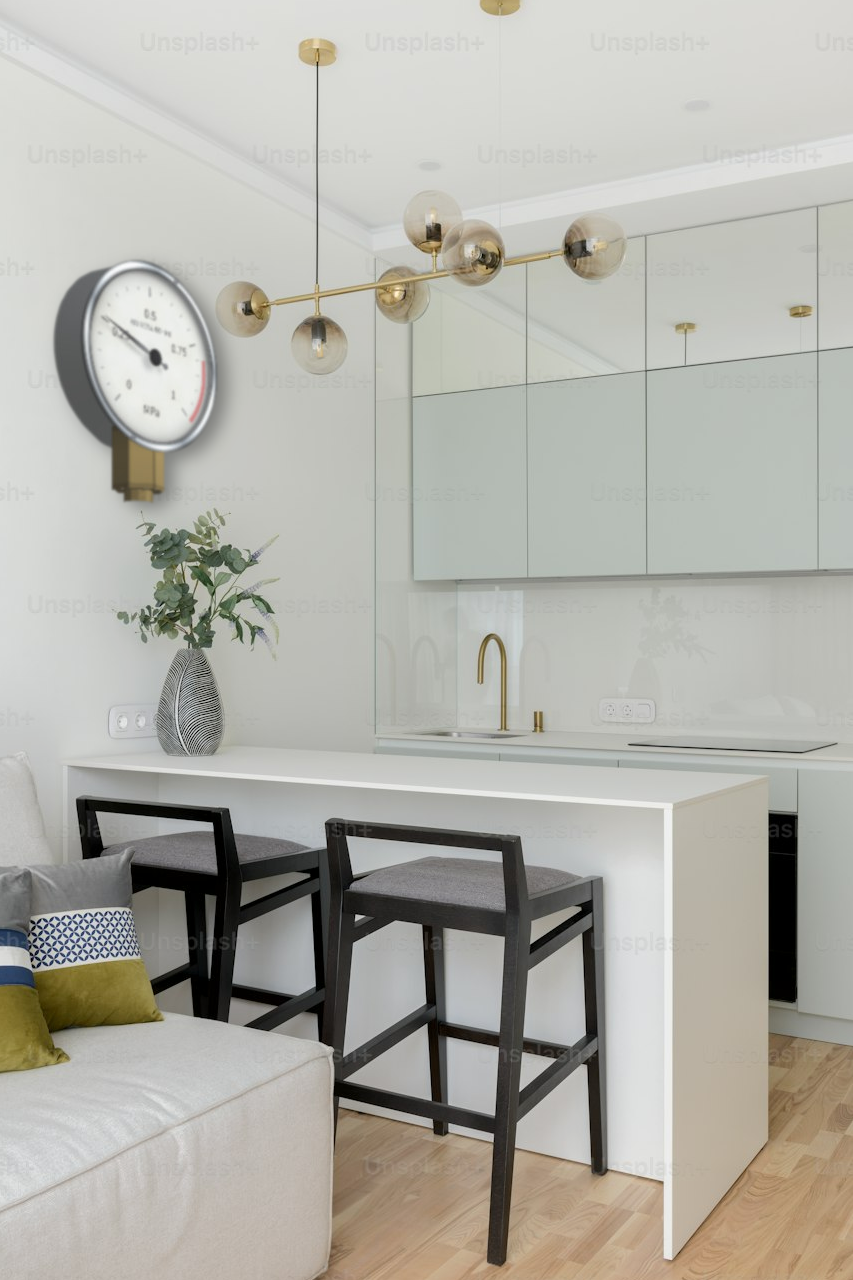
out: 0.25 MPa
